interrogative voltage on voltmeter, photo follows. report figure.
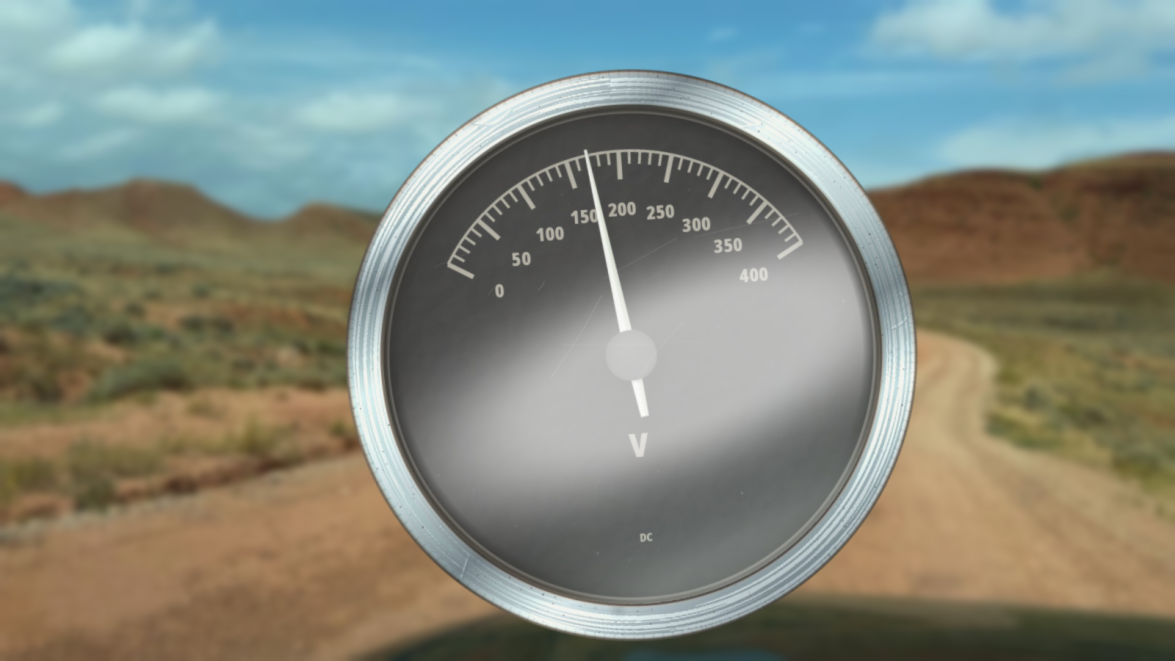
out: 170 V
